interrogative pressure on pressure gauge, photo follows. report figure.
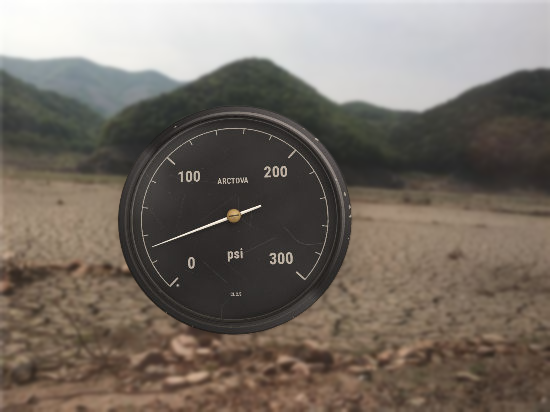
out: 30 psi
